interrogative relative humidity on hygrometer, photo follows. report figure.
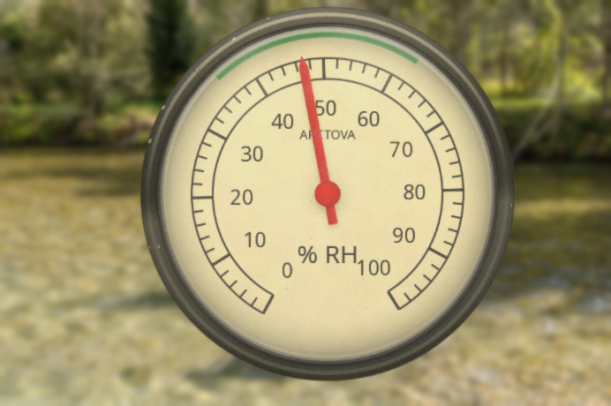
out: 47 %
